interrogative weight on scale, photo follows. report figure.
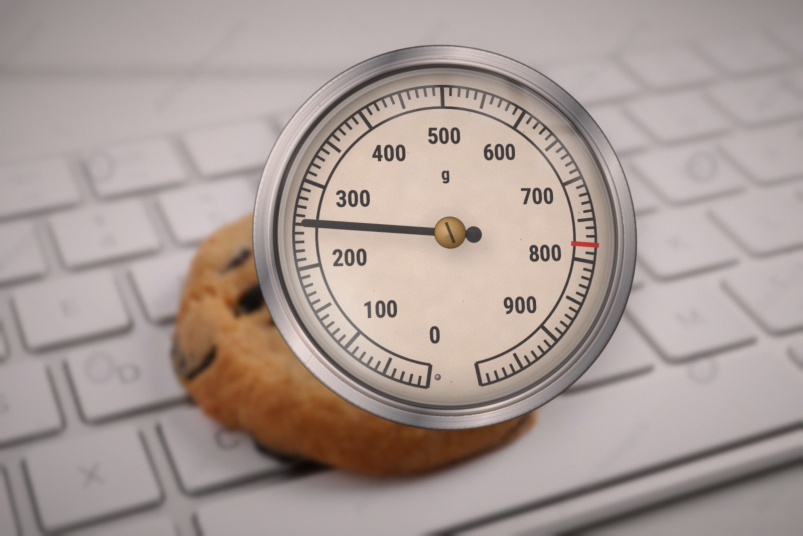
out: 250 g
